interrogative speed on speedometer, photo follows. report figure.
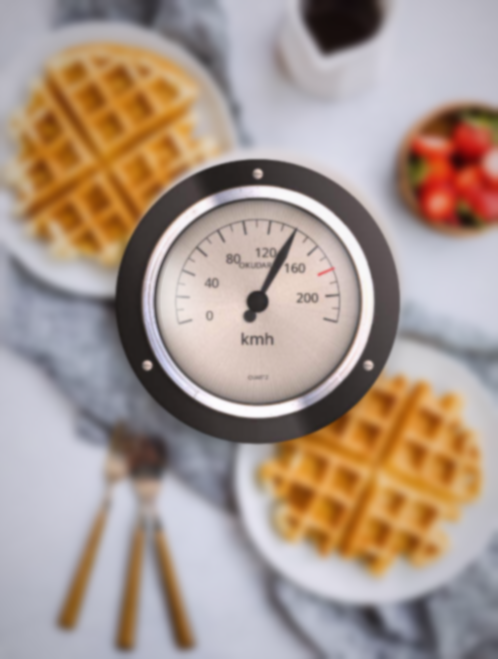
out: 140 km/h
